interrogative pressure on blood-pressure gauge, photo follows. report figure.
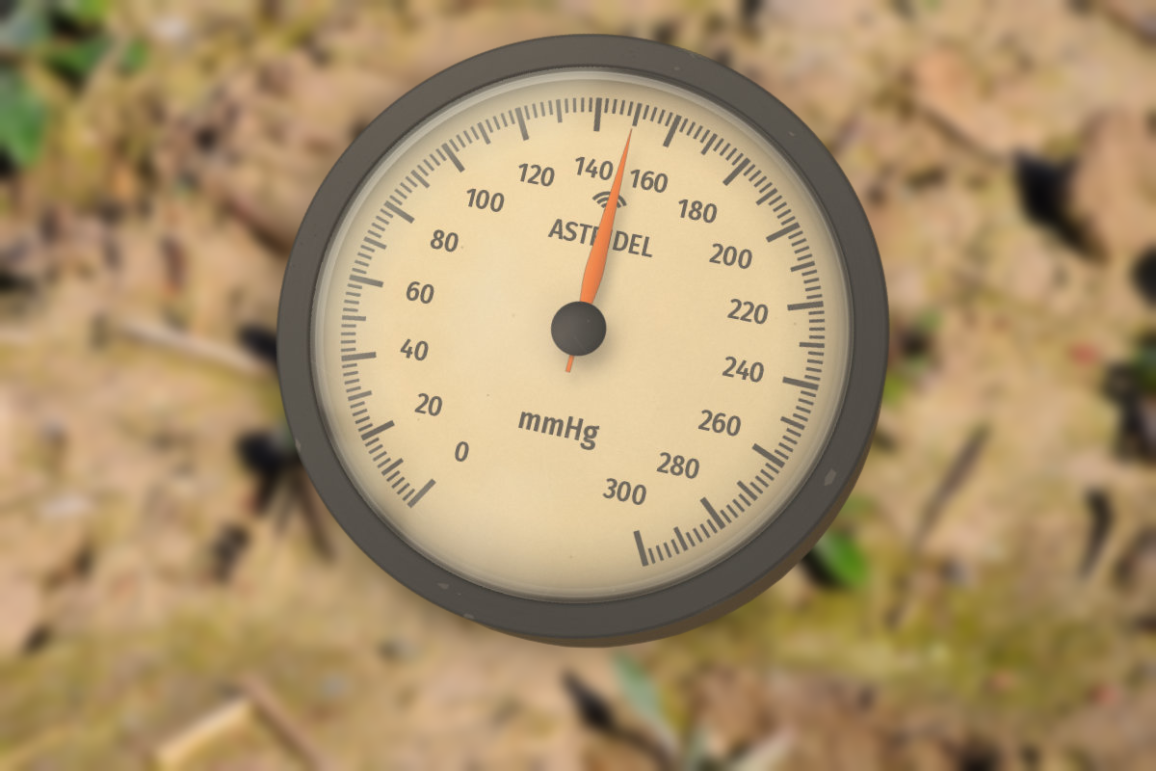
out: 150 mmHg
